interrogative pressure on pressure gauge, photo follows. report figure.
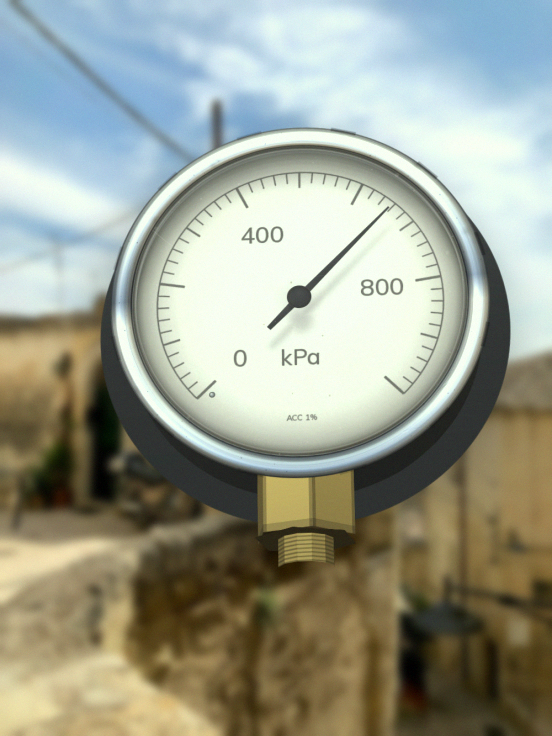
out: 660 kPa
